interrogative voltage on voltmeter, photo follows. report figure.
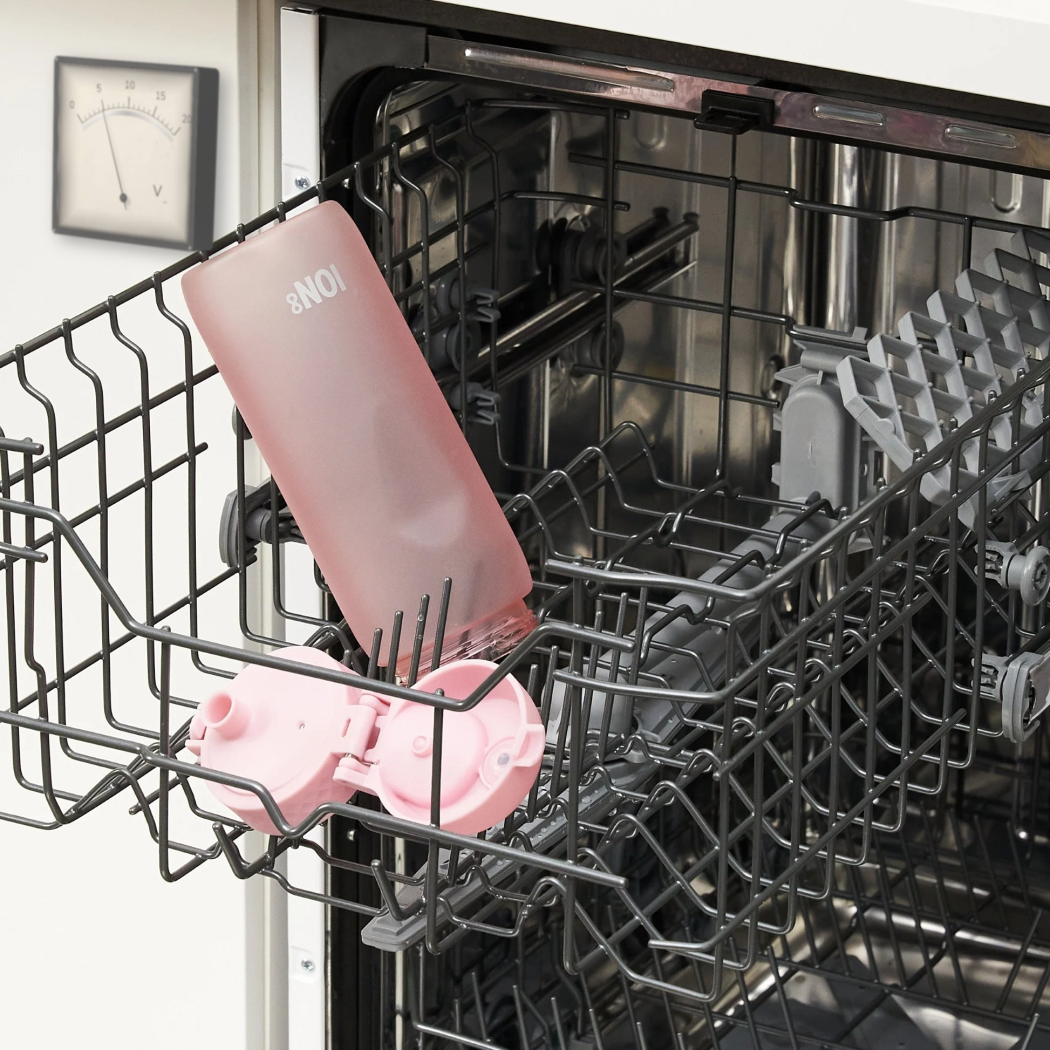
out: 5 V
